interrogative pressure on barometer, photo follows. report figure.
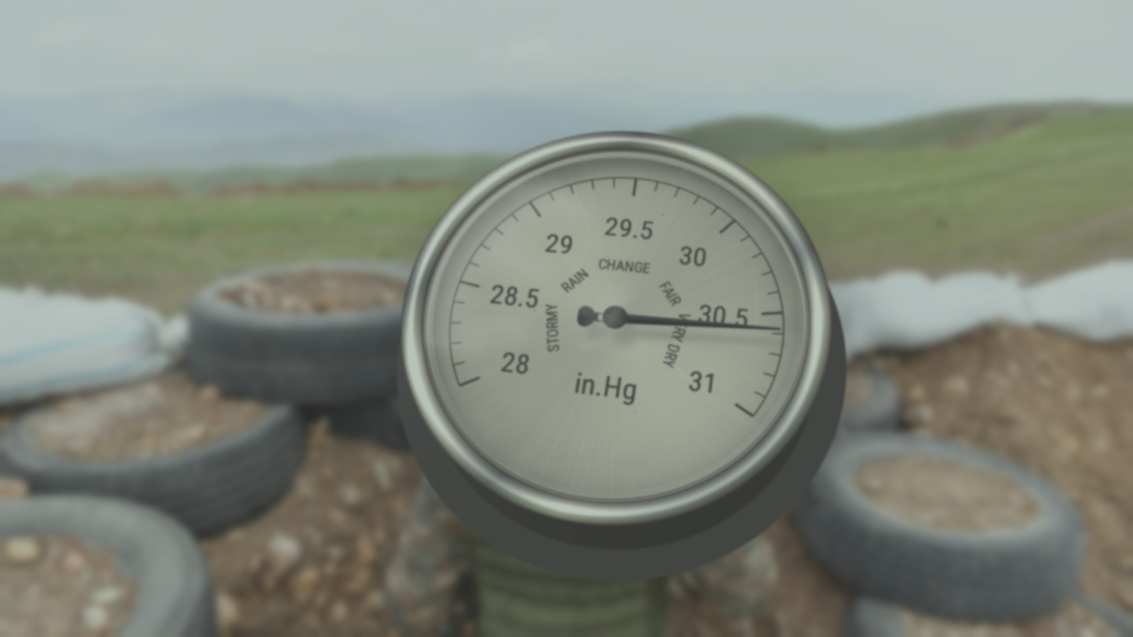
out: 30.6 inHg
